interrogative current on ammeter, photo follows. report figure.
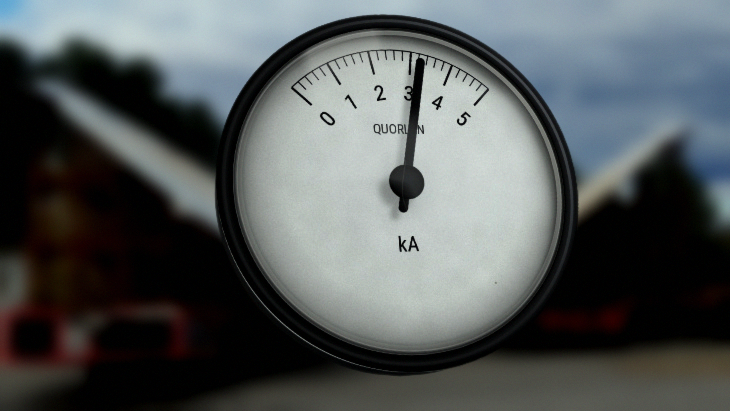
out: 3.2 kA
